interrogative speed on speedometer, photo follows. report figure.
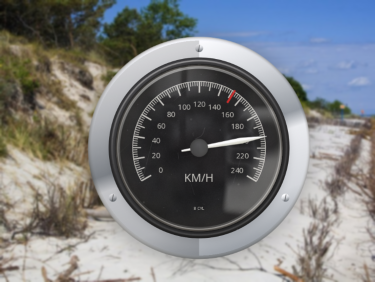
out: 200 km/h
